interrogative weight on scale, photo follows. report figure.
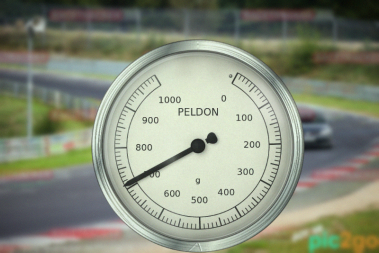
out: 710 g
